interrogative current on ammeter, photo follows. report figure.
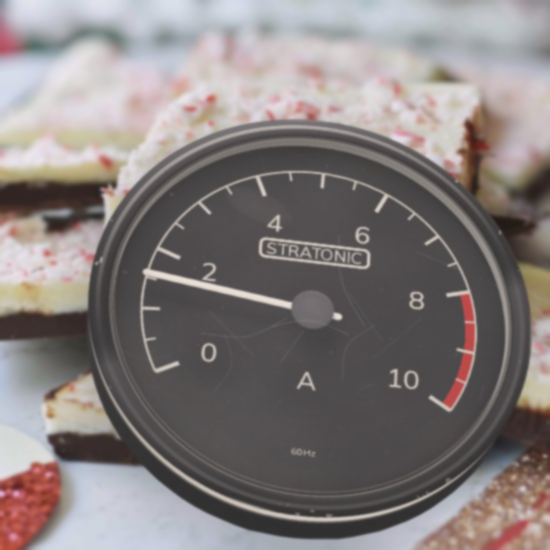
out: 1.5 A
